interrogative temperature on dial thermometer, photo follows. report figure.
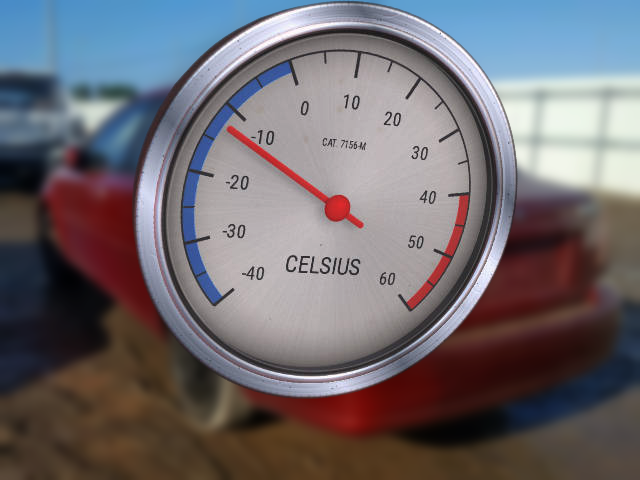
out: -12.5 °C
